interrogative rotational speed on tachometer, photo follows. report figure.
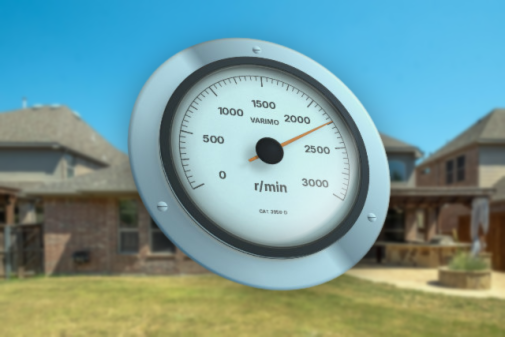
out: 2250 rpm
